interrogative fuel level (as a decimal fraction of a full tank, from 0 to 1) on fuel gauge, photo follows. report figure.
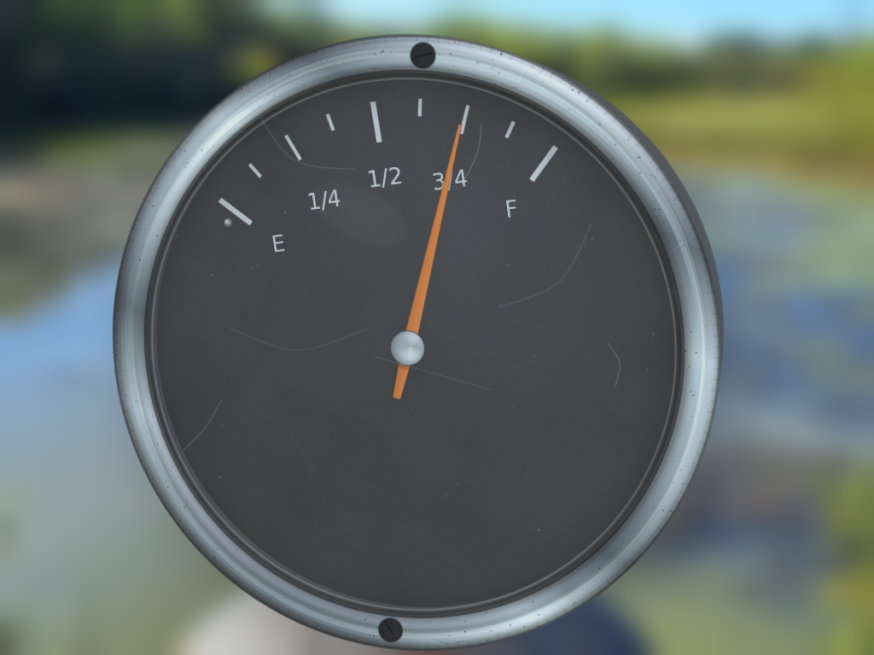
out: 0.75
